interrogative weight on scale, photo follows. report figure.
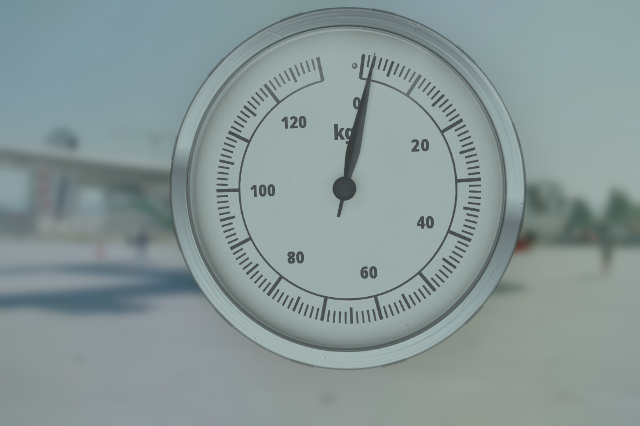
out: 2 kg
